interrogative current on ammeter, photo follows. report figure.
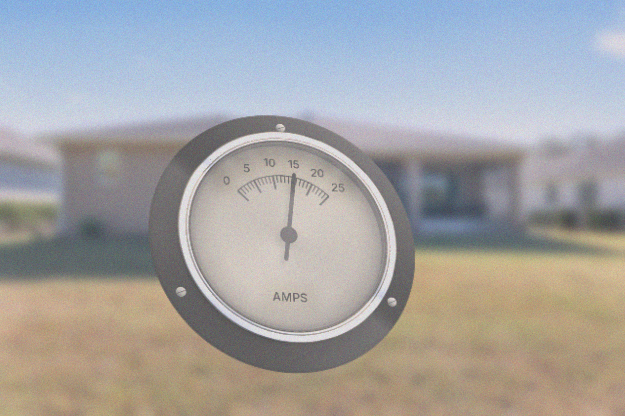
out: 15 A
